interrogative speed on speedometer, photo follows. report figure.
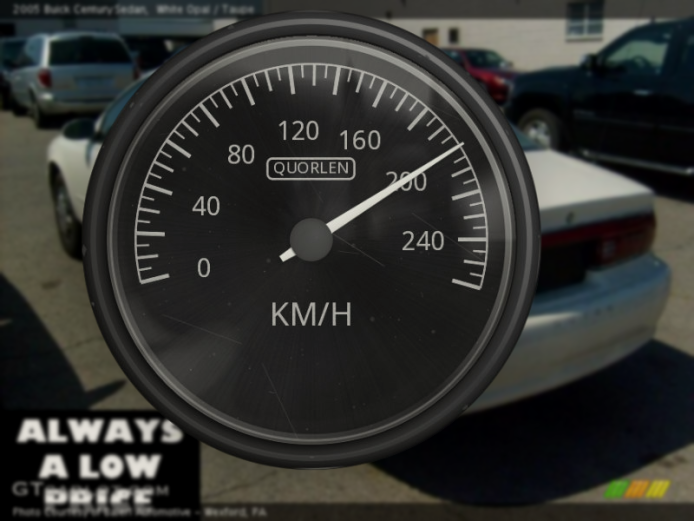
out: 200 km/h
